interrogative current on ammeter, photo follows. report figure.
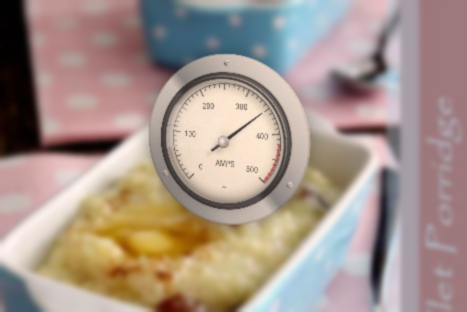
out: 350 A
